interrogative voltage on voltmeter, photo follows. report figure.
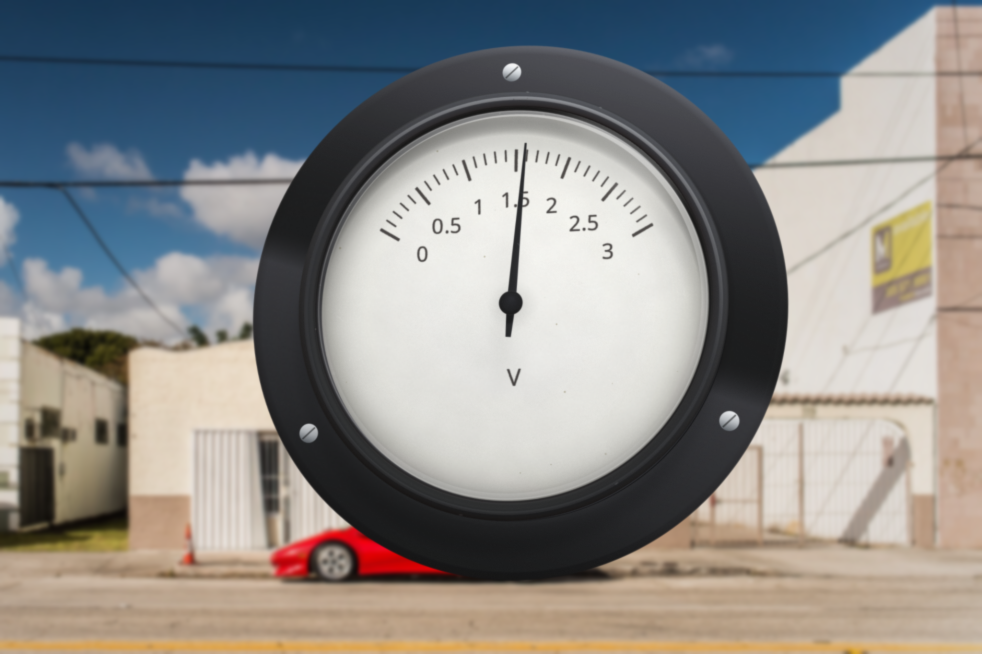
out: 1.6 V
